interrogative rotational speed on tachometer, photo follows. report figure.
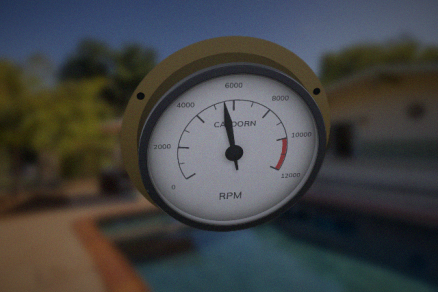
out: 5500 rpm
